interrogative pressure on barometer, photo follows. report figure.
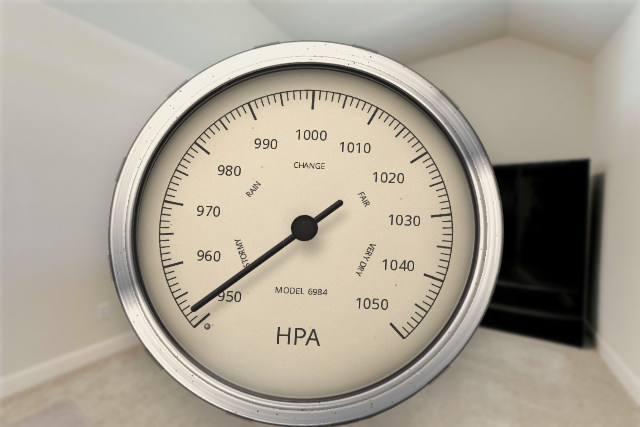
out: 952 hPa
